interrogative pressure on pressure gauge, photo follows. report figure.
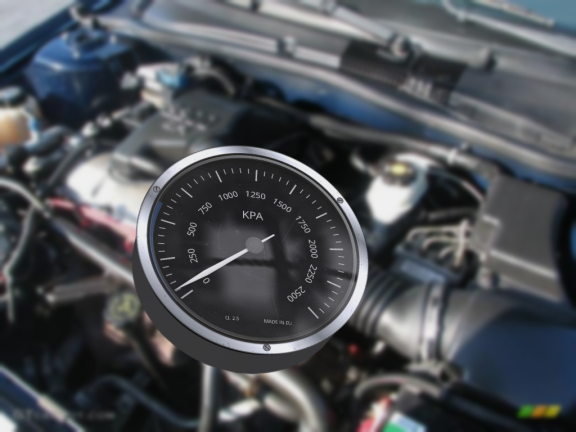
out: 50 kPa
